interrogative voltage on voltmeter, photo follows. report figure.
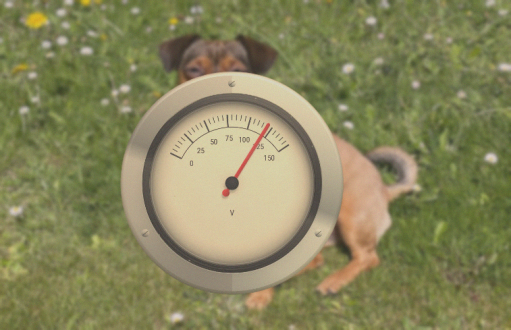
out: 120 V
